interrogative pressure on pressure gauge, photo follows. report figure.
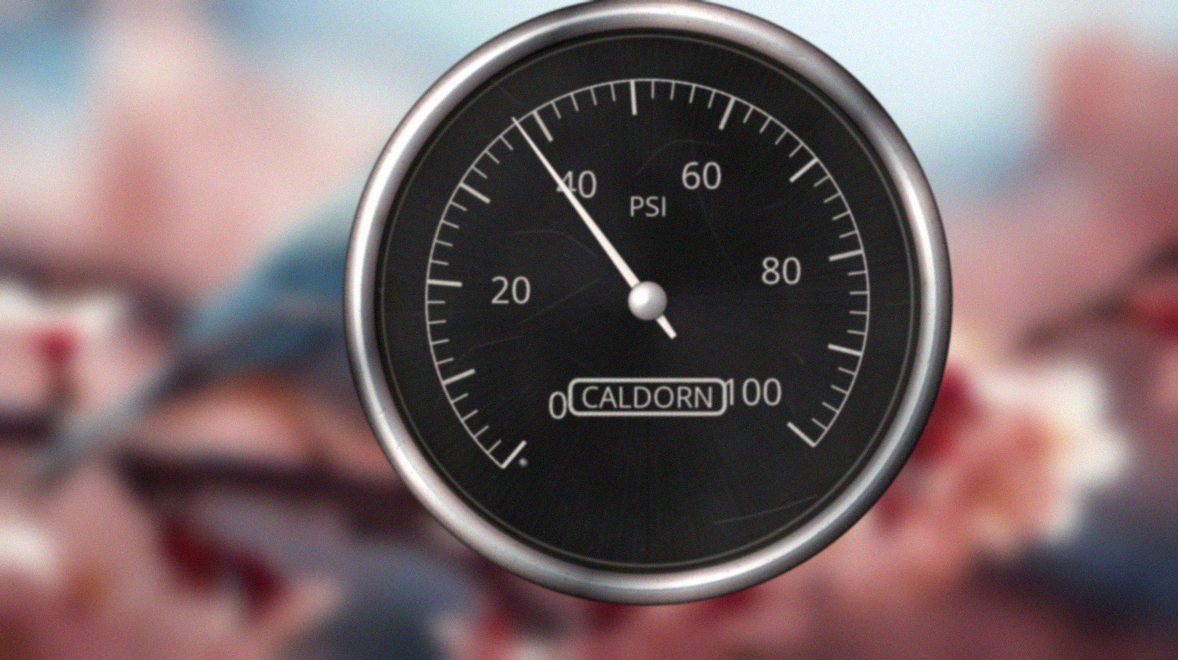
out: 38 psi
